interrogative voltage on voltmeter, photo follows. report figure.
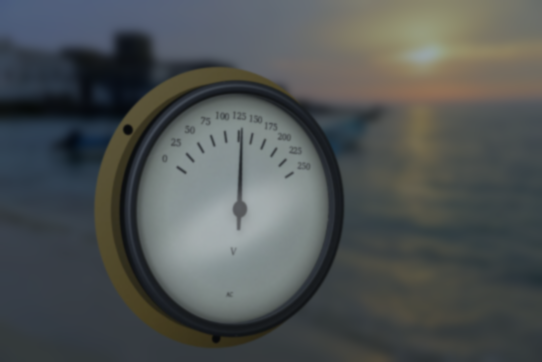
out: 125 V
